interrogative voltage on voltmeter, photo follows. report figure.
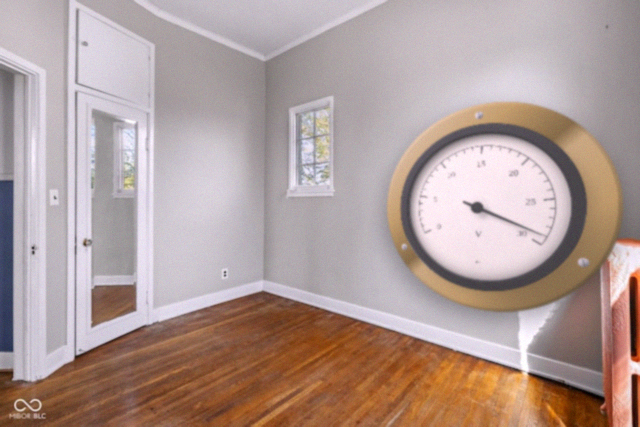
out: 29 V
